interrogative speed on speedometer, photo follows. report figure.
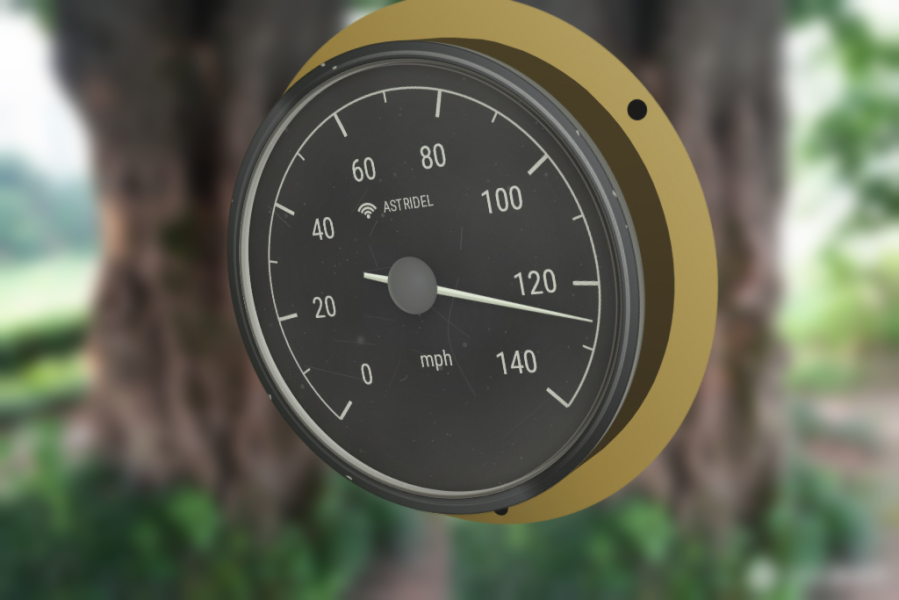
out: 125 mph
